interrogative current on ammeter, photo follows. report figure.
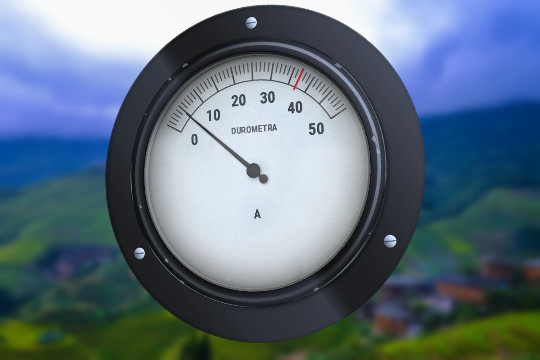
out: 5 A
